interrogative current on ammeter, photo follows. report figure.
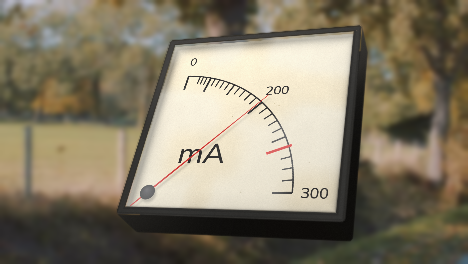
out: 200 mA
